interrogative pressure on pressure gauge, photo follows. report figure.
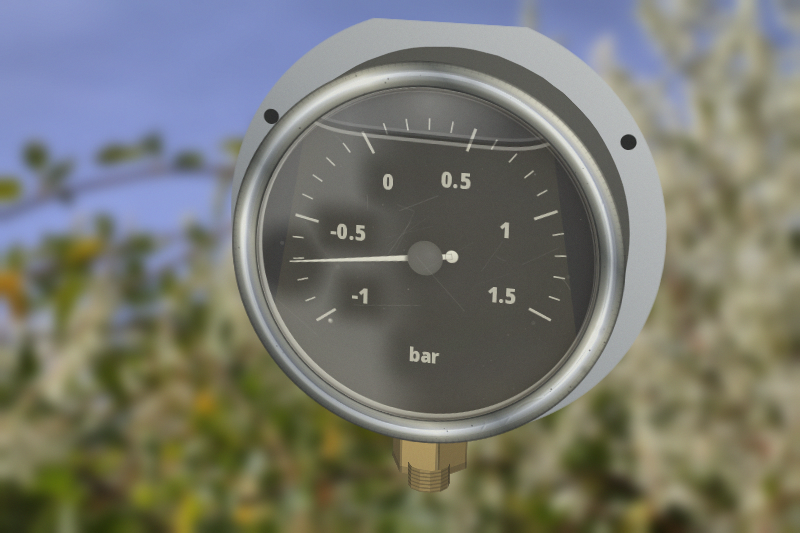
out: -0.7 bar
